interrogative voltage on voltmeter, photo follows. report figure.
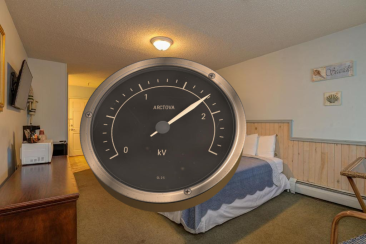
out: 1.8 kV
